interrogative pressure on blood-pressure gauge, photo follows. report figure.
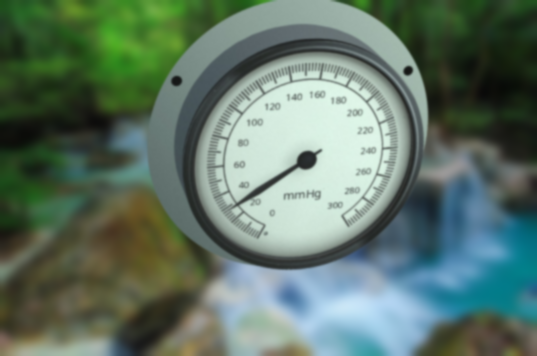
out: 30 mmHg
